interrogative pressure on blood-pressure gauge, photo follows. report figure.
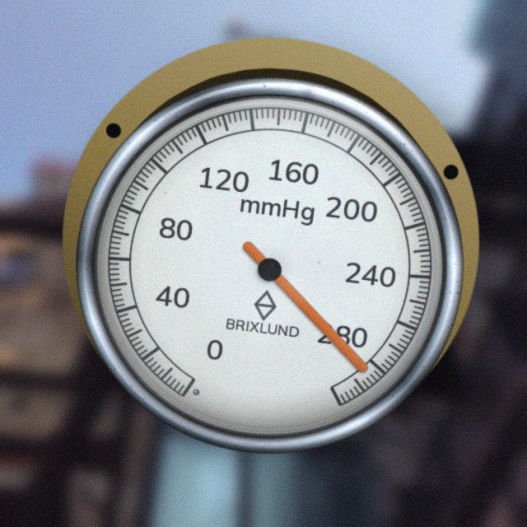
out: 284 mmHg
